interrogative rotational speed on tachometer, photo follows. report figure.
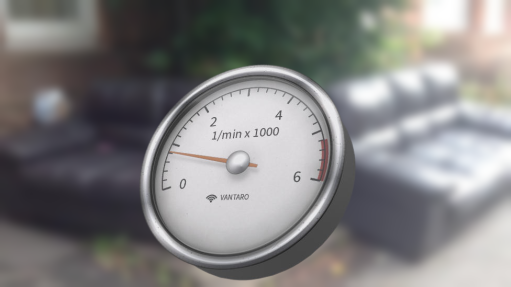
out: 800 rpm
